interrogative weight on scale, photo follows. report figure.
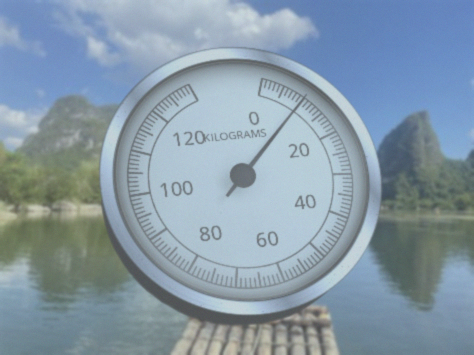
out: 10 kg
